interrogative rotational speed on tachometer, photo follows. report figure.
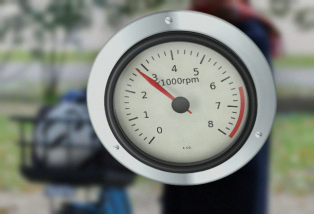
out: 2800 rpm
